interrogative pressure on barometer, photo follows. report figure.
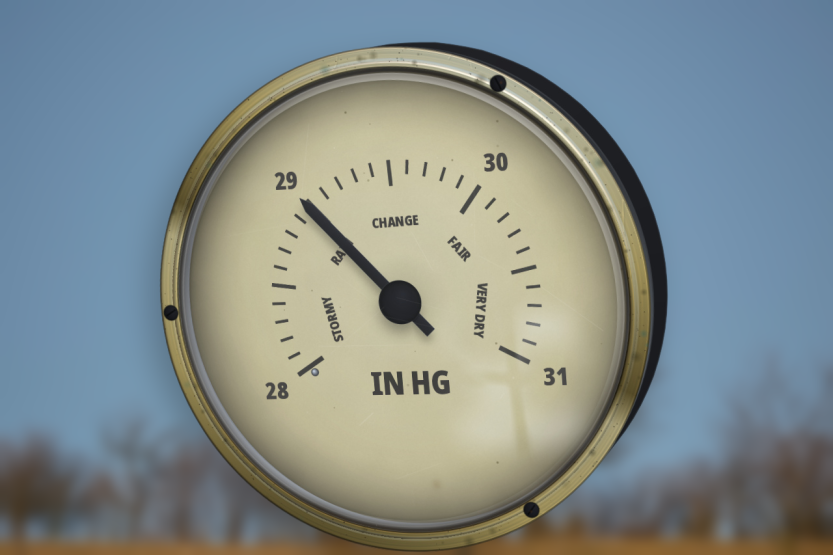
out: 29 inHg
